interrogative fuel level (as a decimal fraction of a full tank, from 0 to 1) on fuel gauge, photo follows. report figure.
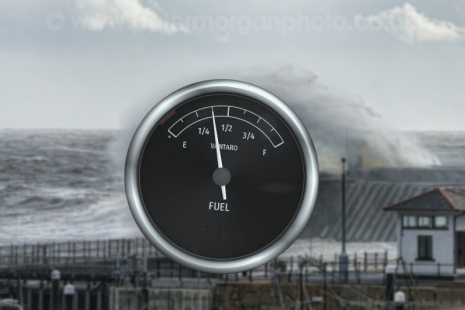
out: 0.375
